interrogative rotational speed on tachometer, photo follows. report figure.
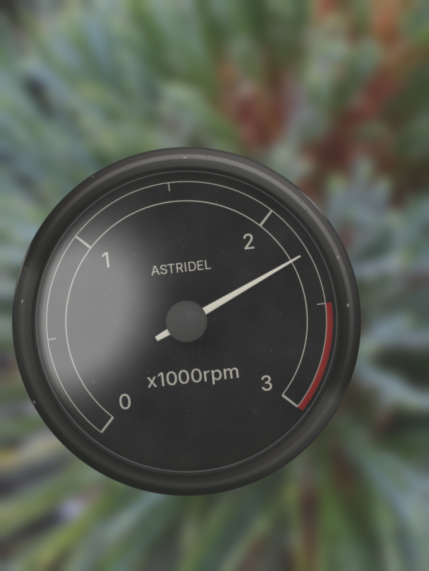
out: 2250 rpm
